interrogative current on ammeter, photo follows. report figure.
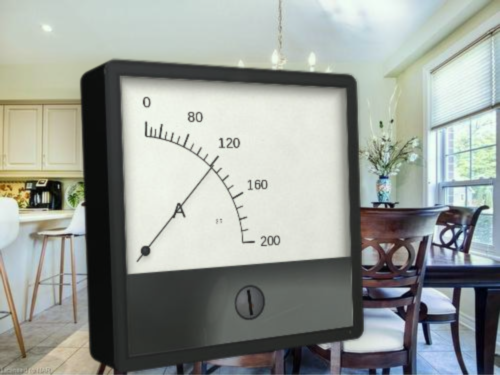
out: 120 A
